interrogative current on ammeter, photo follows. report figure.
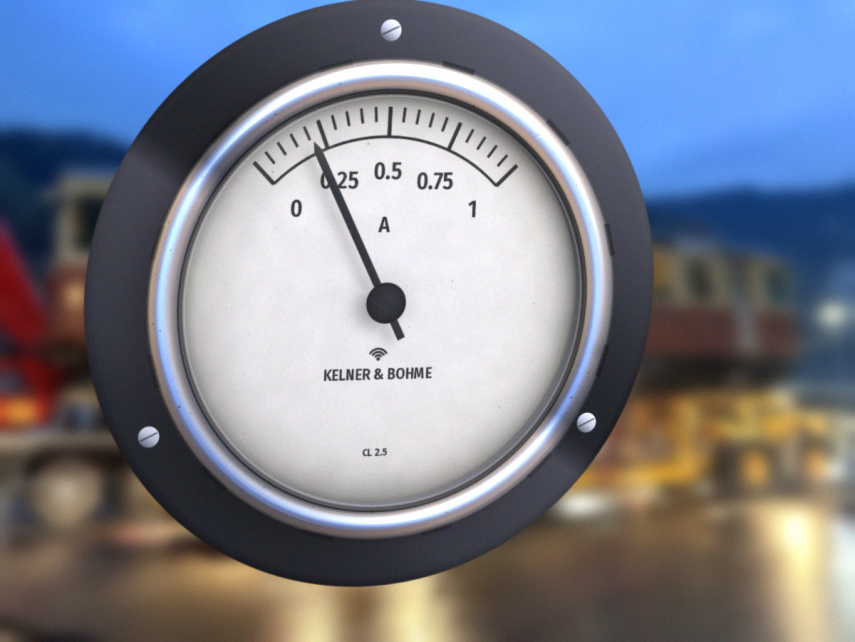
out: 0.2 A
